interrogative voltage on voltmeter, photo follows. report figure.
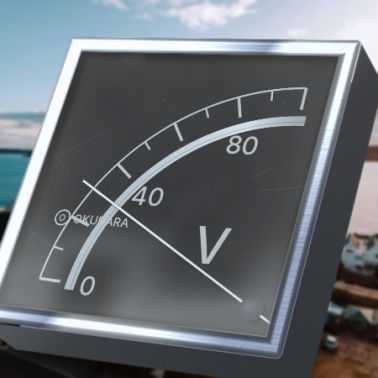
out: 30 V
